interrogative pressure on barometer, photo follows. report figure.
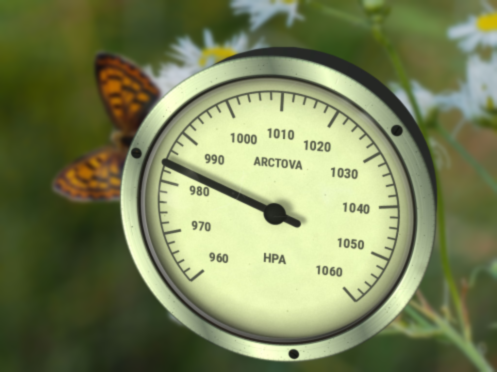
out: 984 hPa
